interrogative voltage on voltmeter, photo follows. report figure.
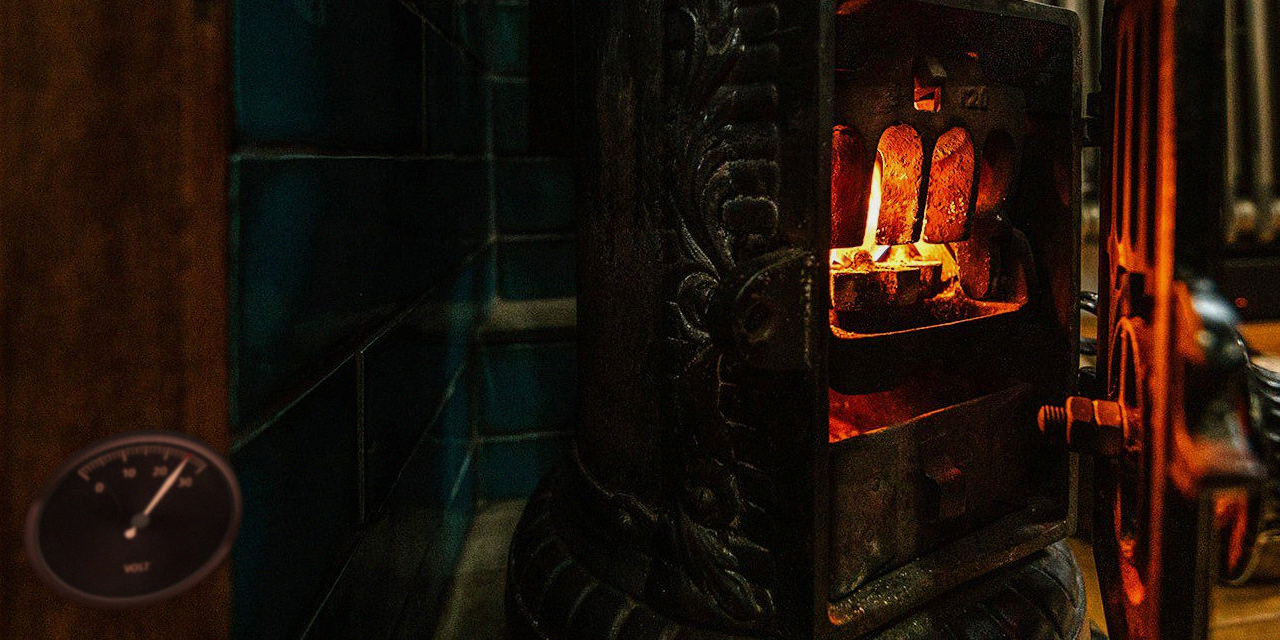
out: 25 V
